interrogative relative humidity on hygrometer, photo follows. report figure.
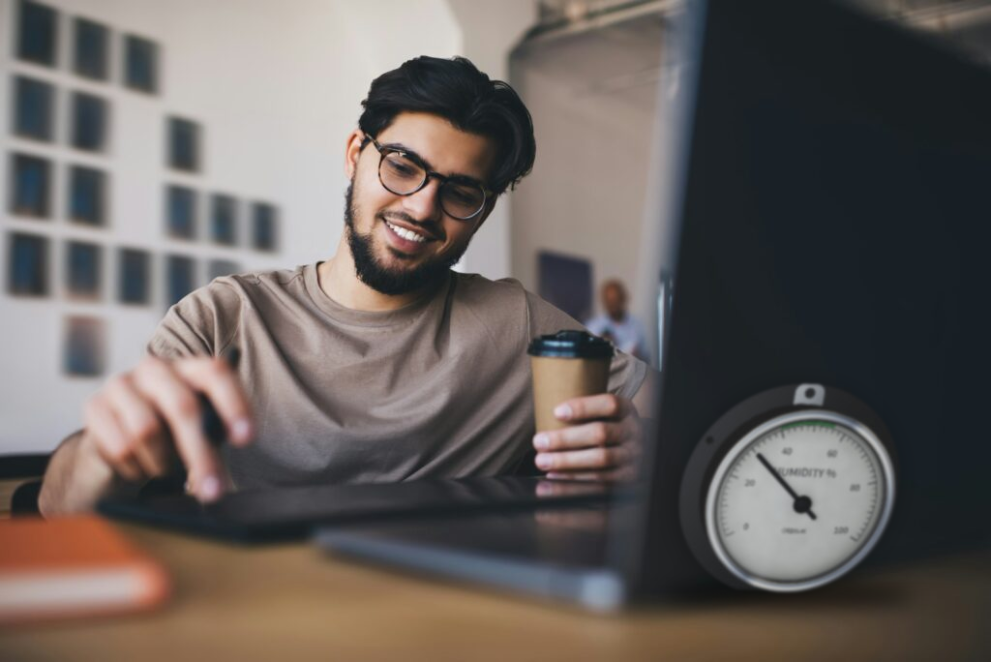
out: 30 %
